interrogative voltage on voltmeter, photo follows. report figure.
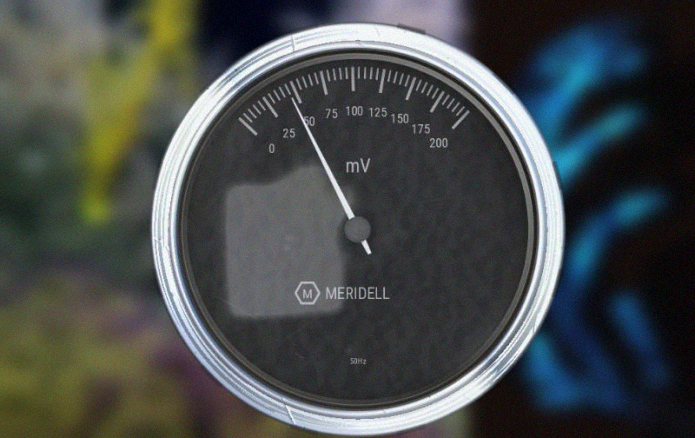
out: 45 mV
